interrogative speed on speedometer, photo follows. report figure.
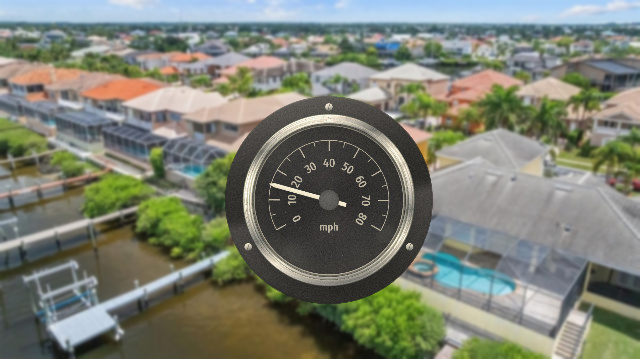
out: 15 mph
